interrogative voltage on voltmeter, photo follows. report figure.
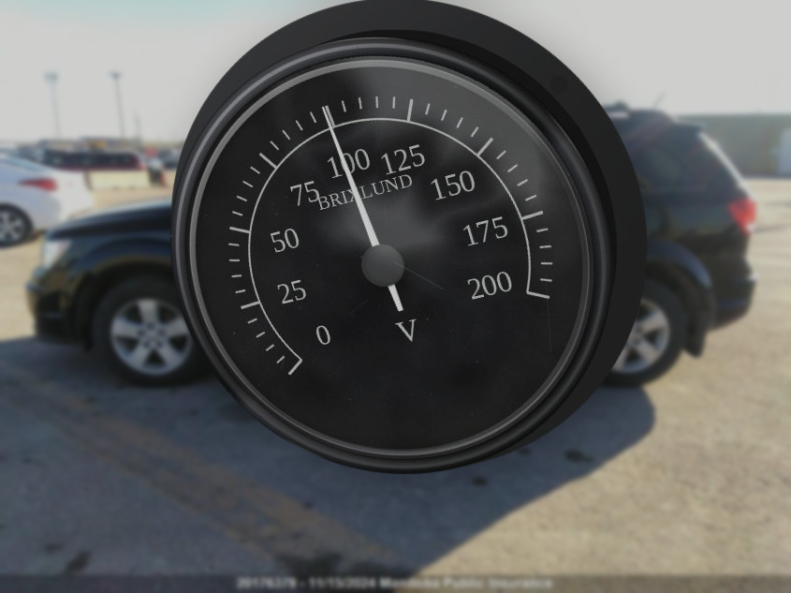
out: 100 V
